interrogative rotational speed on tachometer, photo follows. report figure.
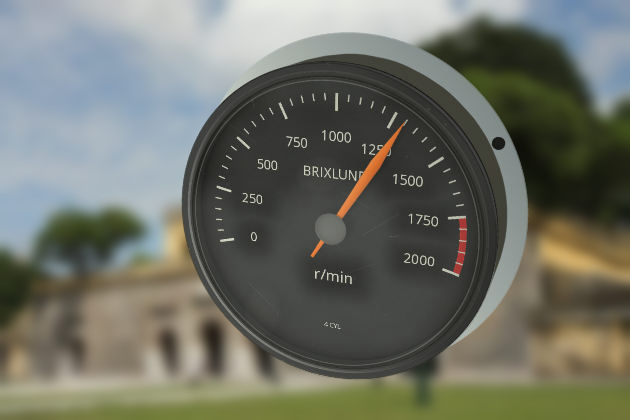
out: 1300 rpm
